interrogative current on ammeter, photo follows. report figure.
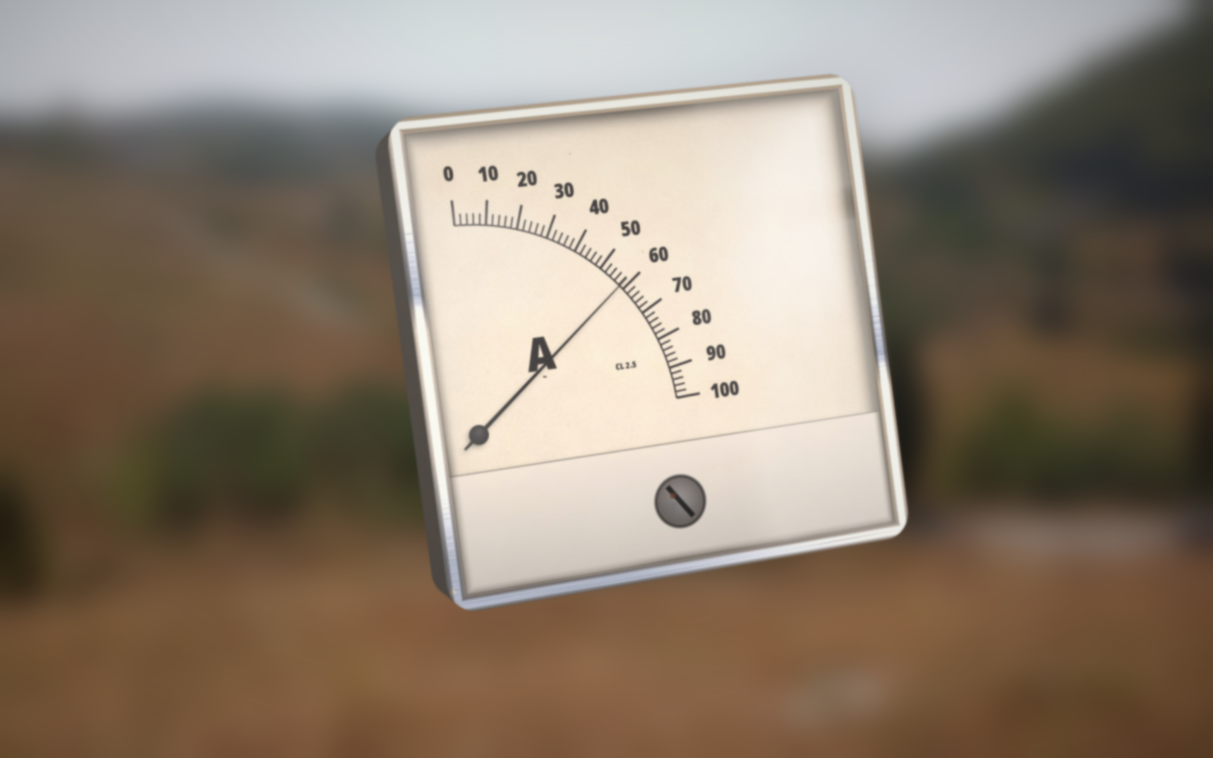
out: 58 A
